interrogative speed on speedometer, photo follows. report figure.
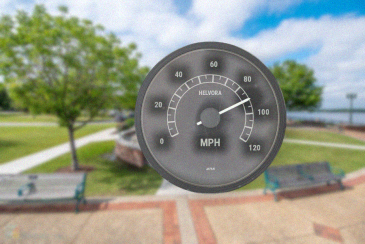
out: 90 mph
